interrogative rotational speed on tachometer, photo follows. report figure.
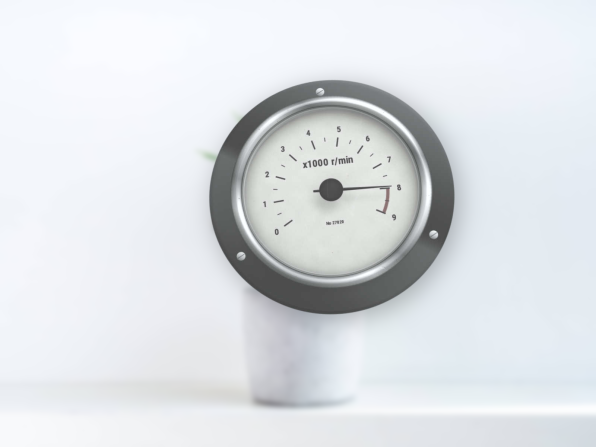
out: 8000 rpm
